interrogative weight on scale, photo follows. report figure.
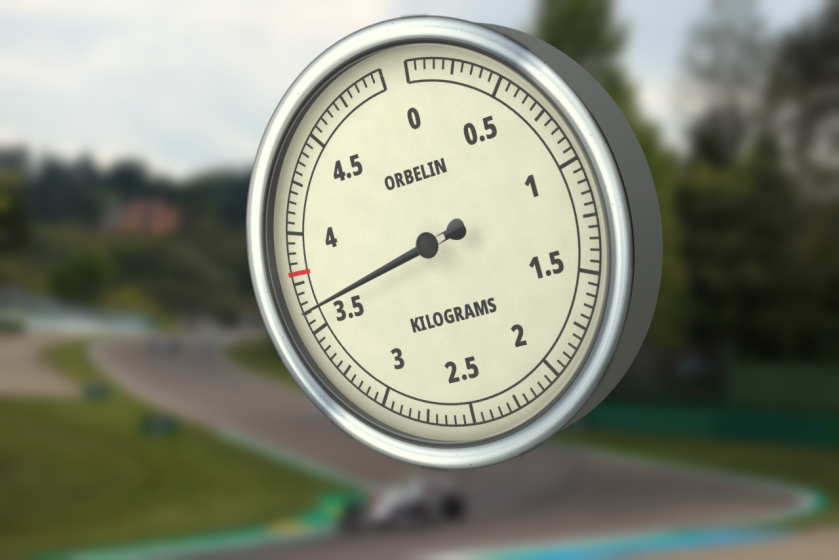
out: 3.6 kg
